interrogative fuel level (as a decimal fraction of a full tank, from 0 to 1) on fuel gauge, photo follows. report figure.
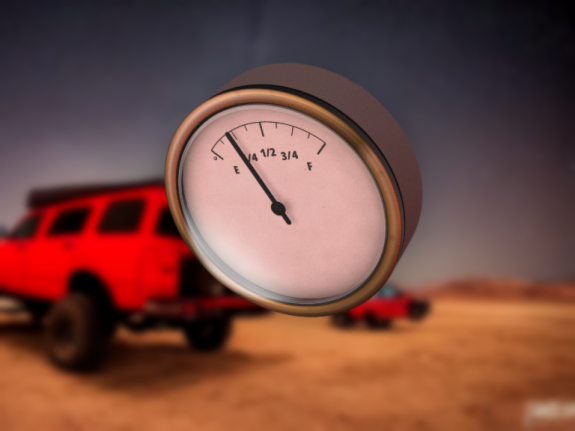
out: 0.25
